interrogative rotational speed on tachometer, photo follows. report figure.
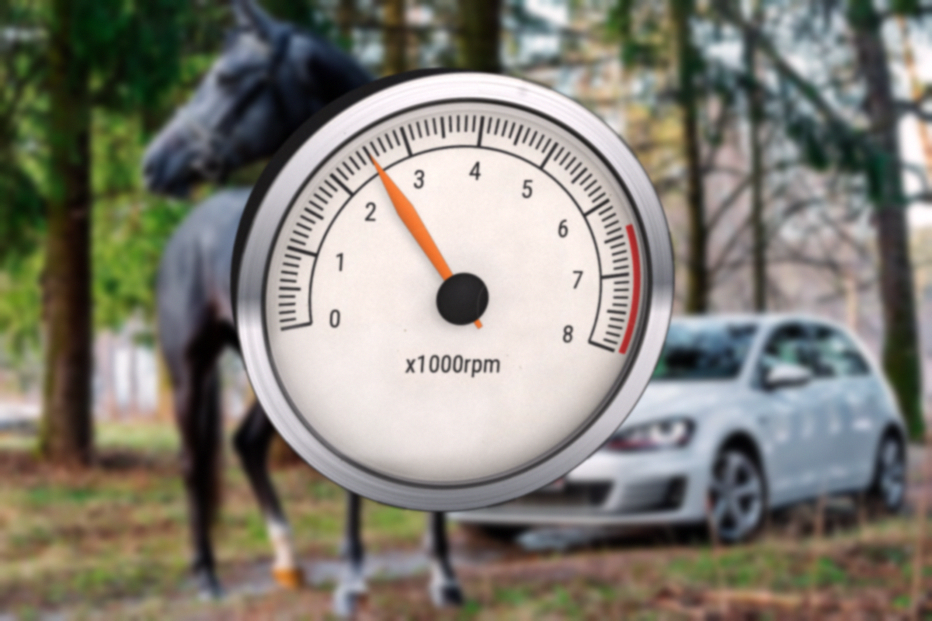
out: 2500 rpm
